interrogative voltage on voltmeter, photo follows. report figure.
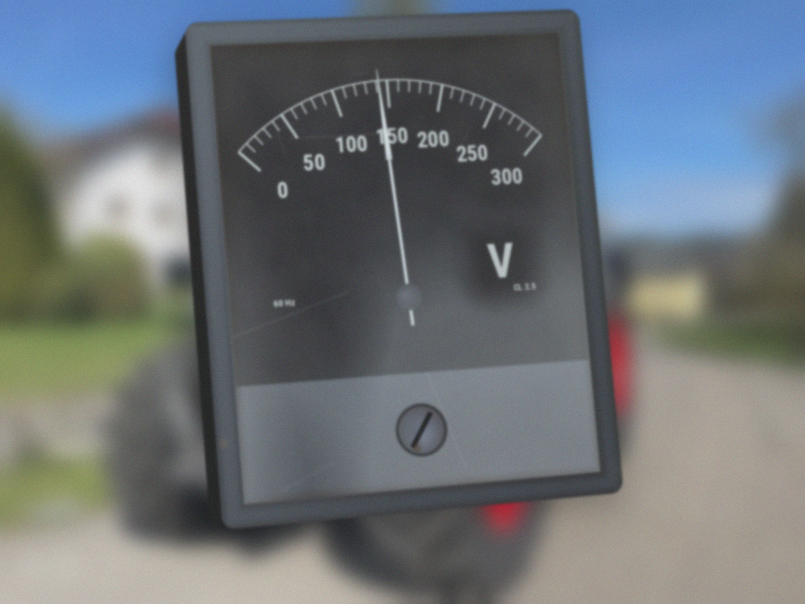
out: 140 V
